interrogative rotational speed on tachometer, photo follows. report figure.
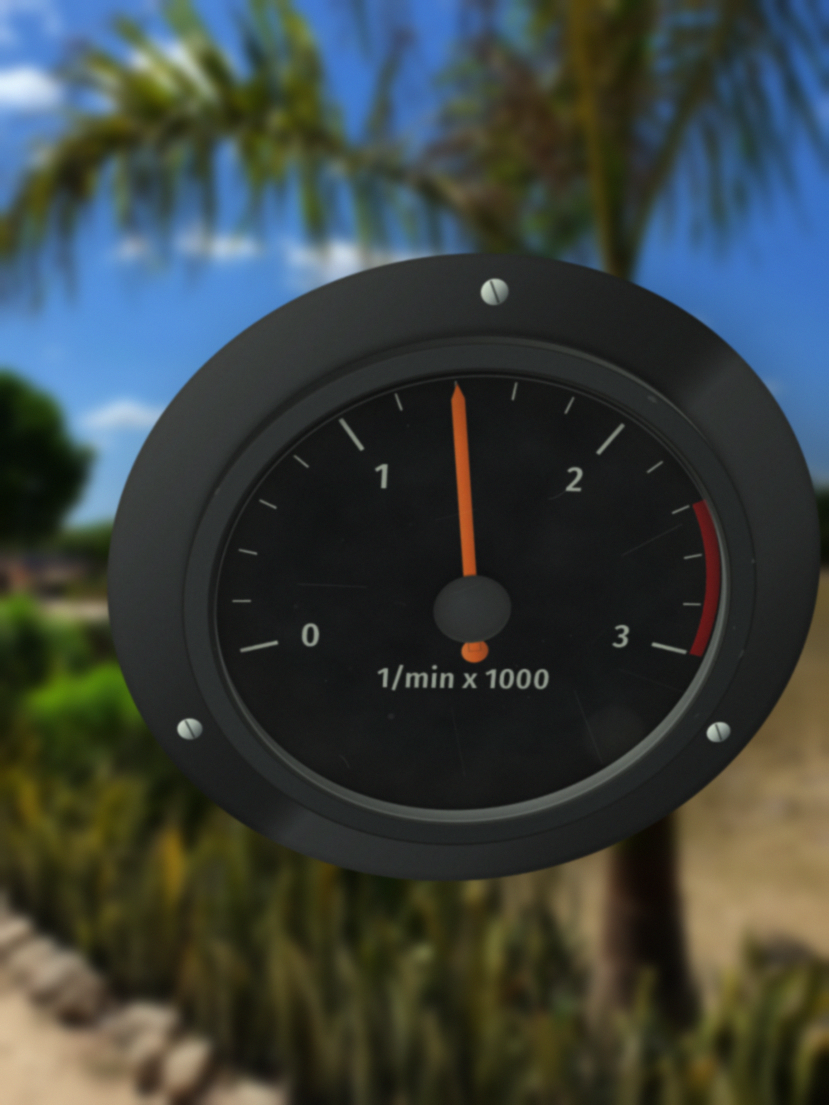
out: 1400 rpm
